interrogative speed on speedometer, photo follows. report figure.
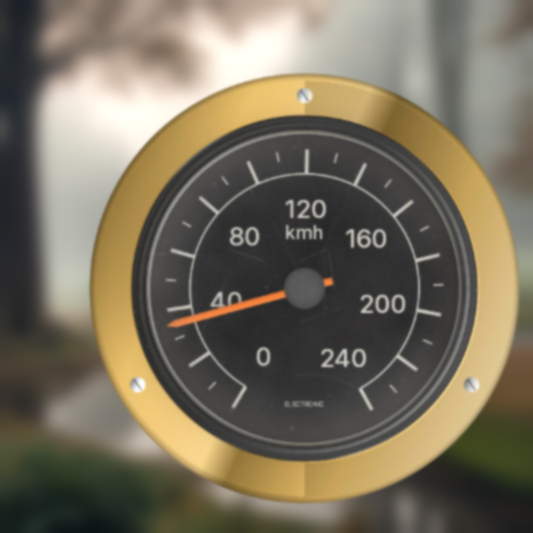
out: 35 km/h
